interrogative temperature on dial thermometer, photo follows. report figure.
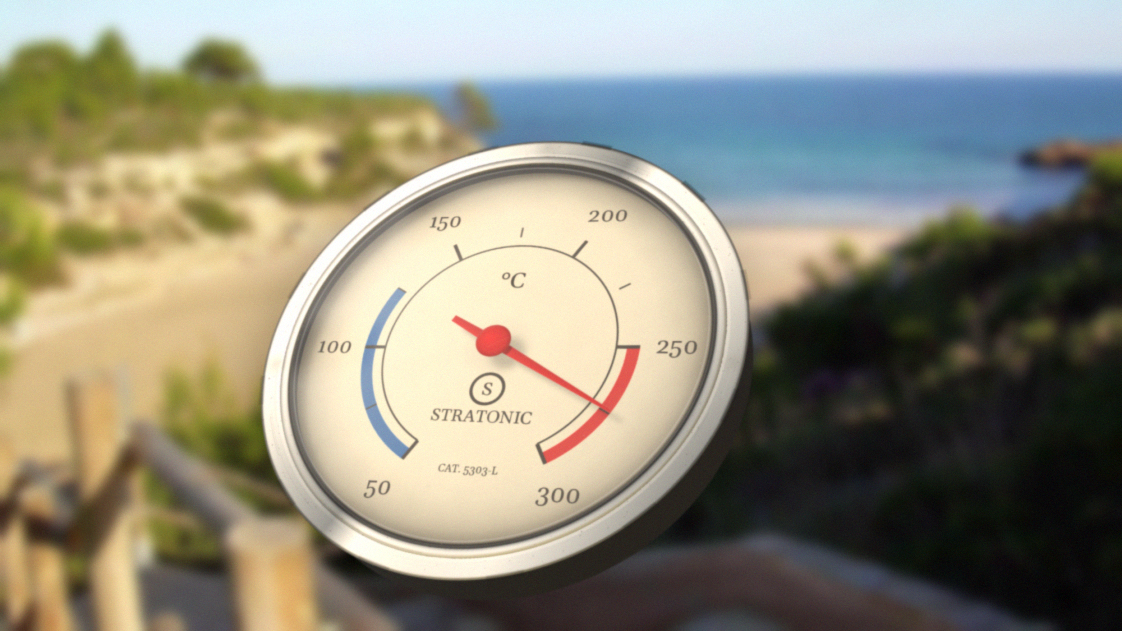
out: 275 °C
